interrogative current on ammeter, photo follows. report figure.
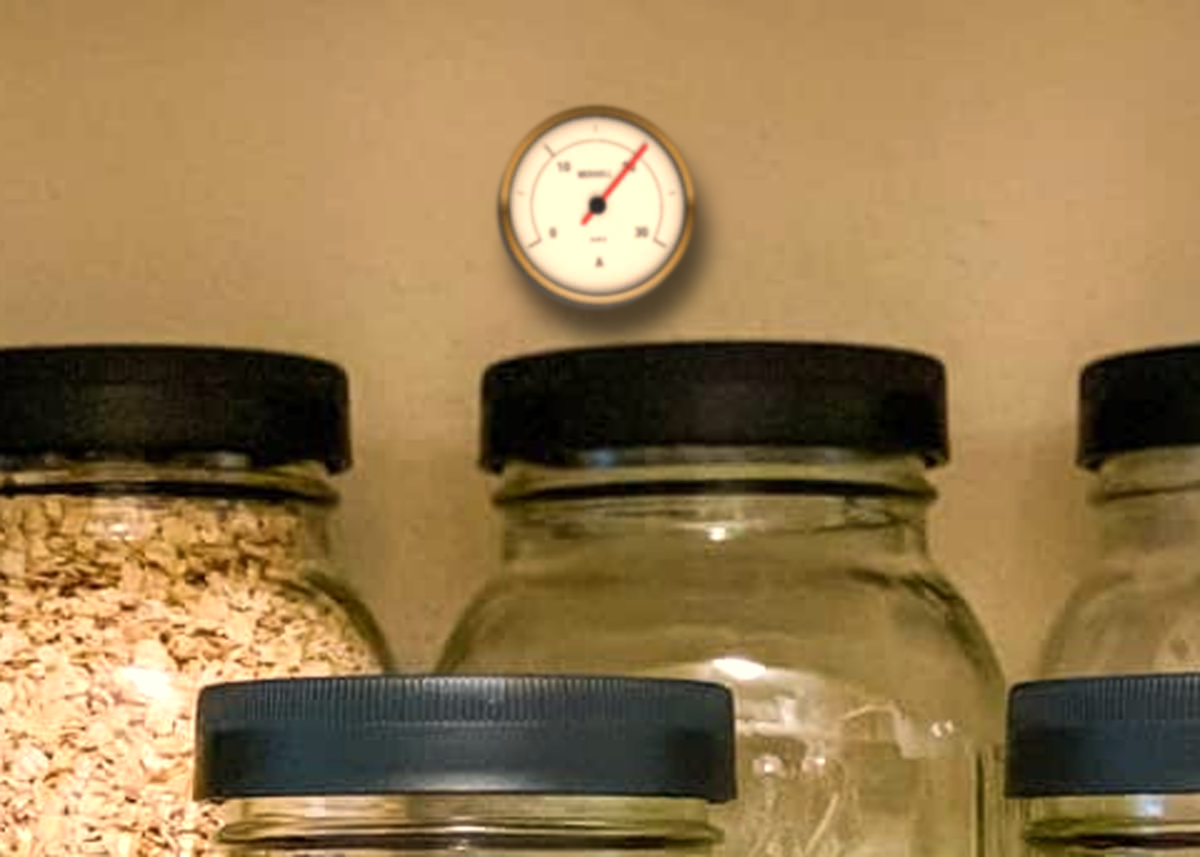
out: 20 A
